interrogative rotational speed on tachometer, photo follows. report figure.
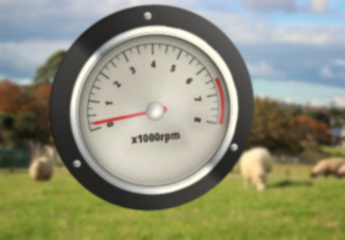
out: 250 rpm
